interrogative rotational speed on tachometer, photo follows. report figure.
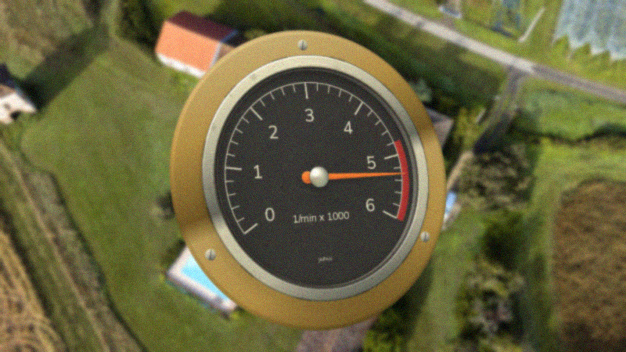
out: 5300 rpm
